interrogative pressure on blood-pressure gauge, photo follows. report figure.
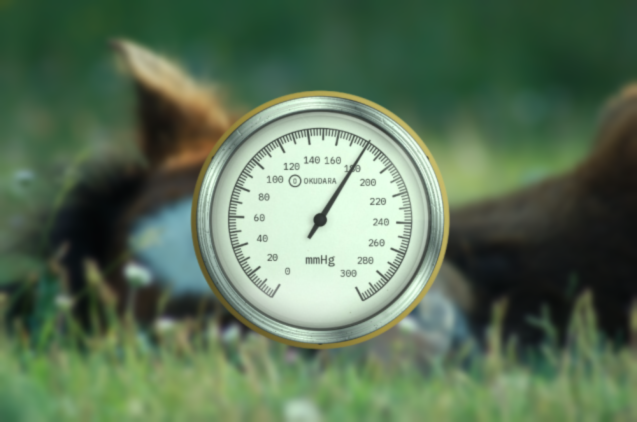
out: 180 mmHg
